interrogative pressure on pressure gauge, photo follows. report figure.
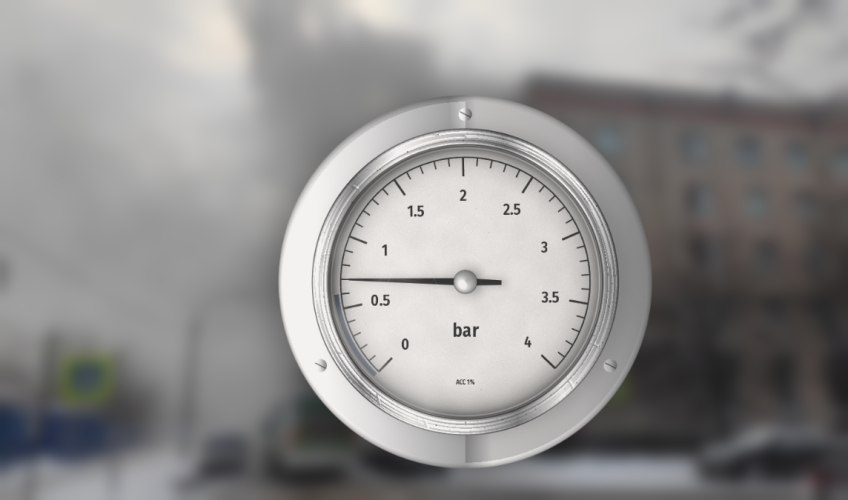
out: 0.7 bar
